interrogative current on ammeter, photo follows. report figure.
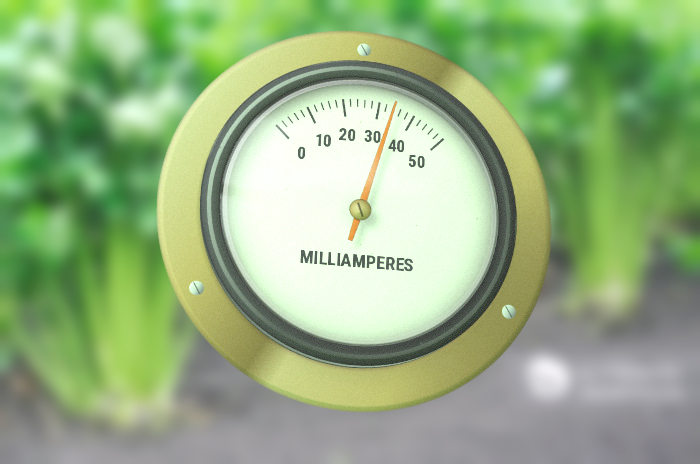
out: 34 mA
